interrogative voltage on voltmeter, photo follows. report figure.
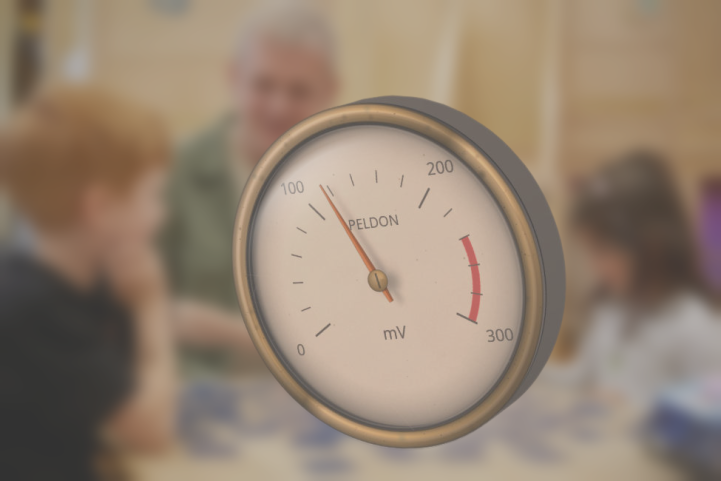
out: 120 mV
